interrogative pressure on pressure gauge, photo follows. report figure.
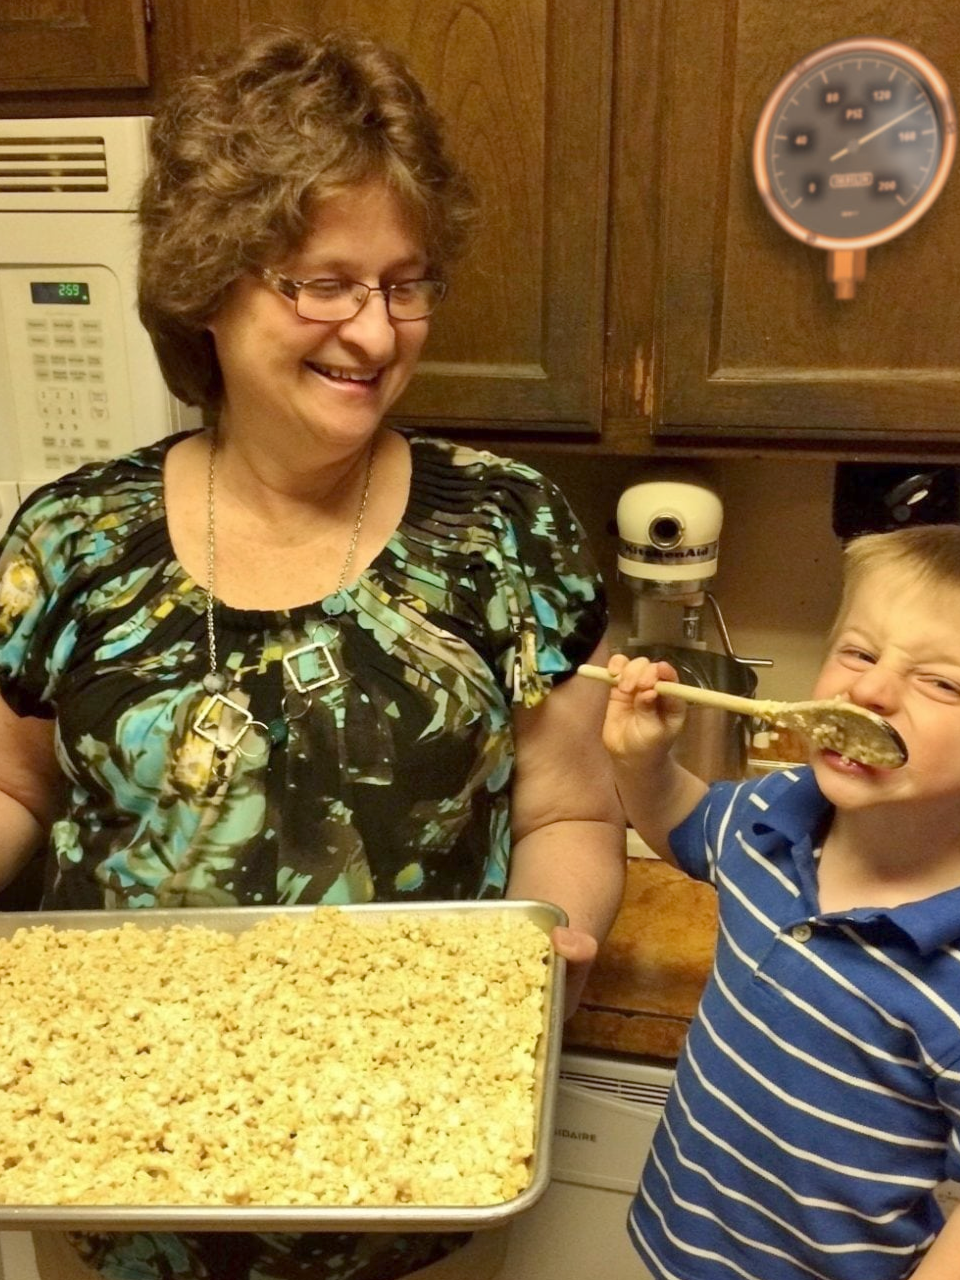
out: 145 psi
